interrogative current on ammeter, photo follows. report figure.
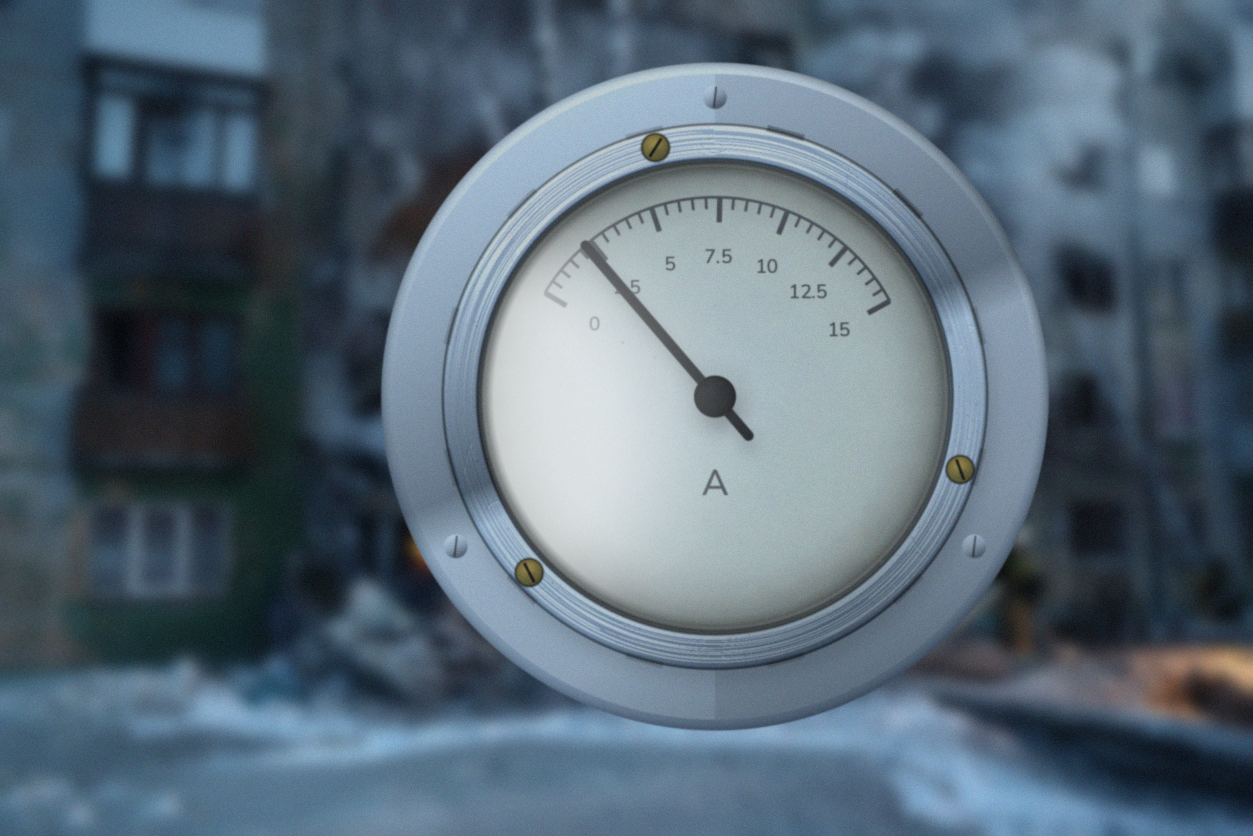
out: 2.25 A
